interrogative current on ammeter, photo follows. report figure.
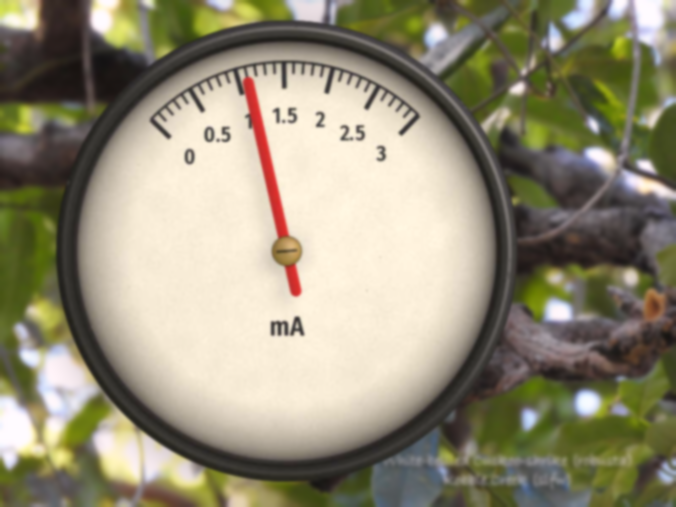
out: 1.1 mA
